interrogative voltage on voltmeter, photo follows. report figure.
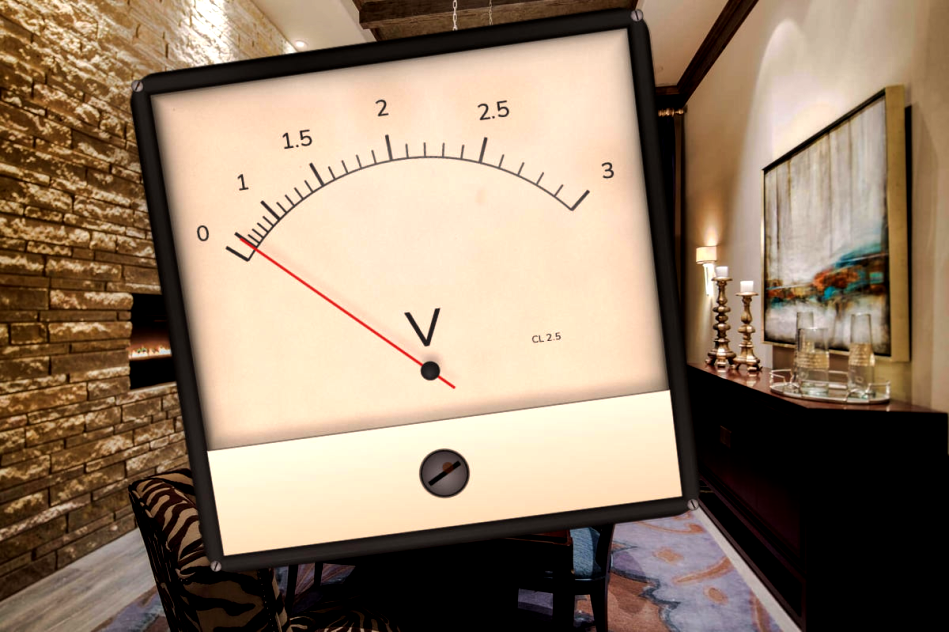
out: 0.5 V
